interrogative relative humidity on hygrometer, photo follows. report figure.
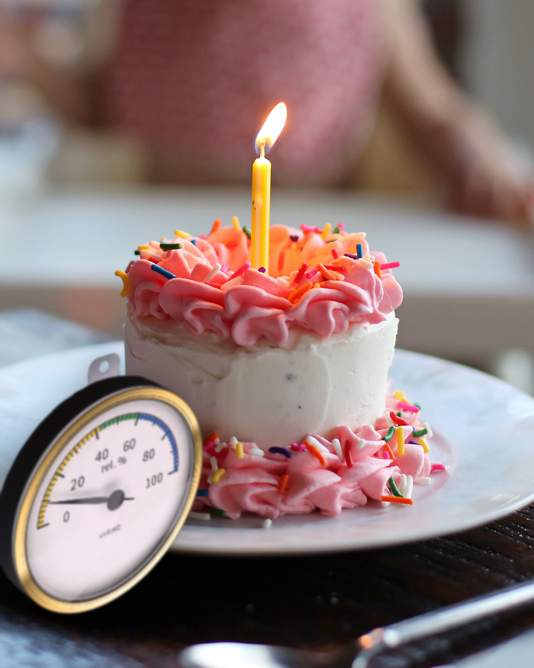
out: 10 %
